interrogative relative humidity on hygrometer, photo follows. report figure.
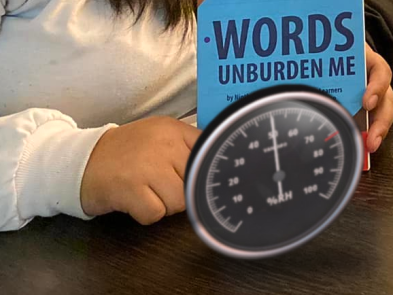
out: 50 %
